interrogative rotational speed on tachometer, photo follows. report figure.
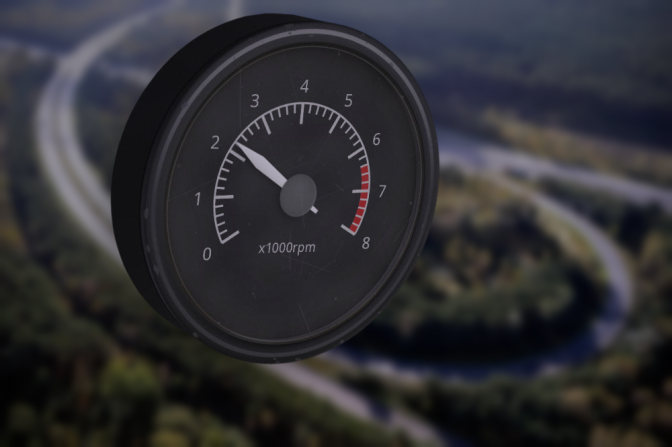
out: 2200 rpm
